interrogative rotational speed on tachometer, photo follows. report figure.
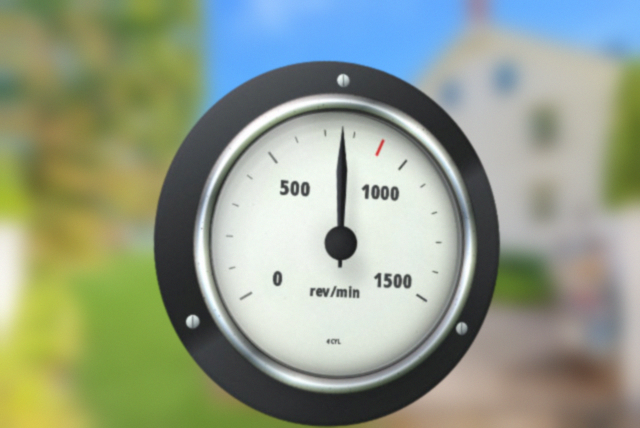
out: 750 rpm
